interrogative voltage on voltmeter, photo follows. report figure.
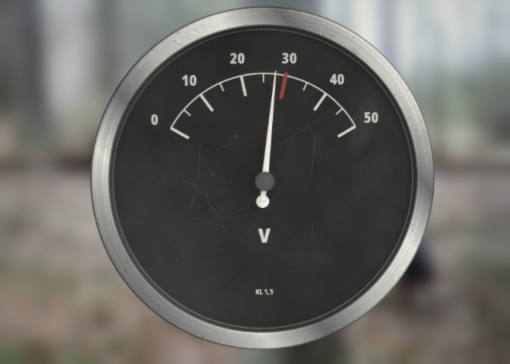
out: 27.5 V
